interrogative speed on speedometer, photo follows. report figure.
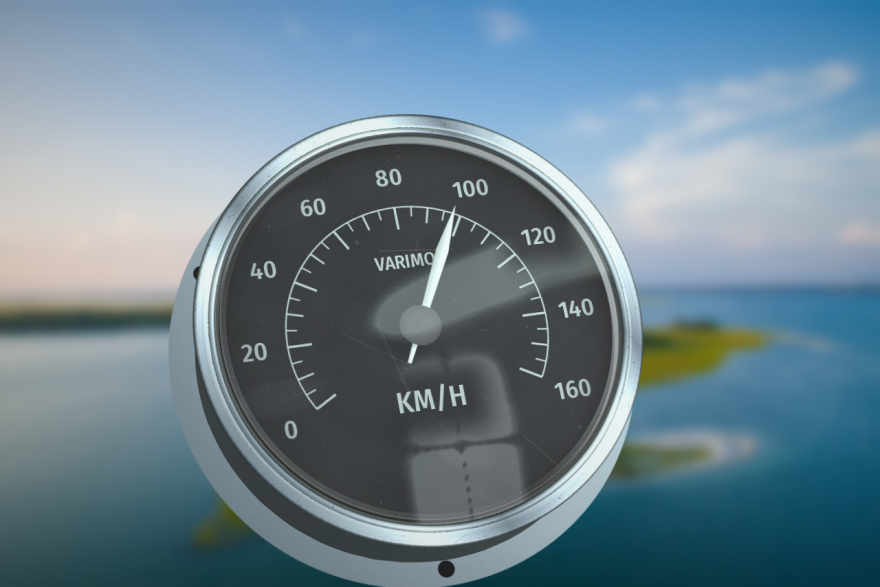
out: 97.5 km/h
